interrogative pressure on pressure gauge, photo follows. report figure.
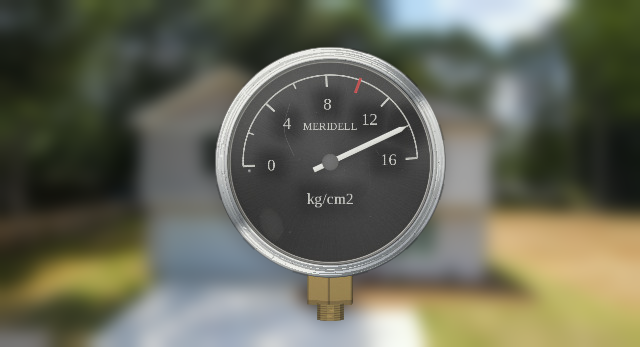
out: 14 kg/cm²
